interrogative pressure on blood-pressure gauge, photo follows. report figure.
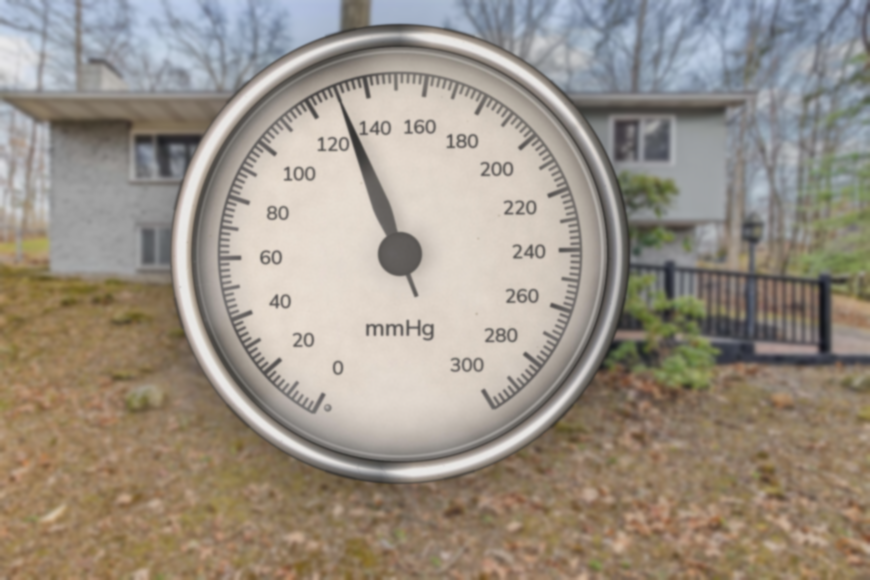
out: 130 mmHg
